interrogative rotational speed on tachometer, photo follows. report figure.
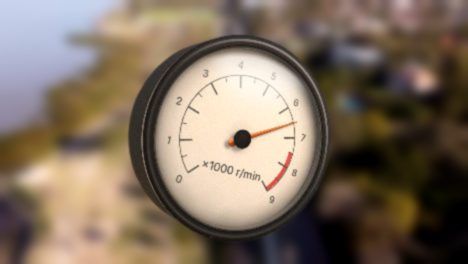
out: 6500 rpm
